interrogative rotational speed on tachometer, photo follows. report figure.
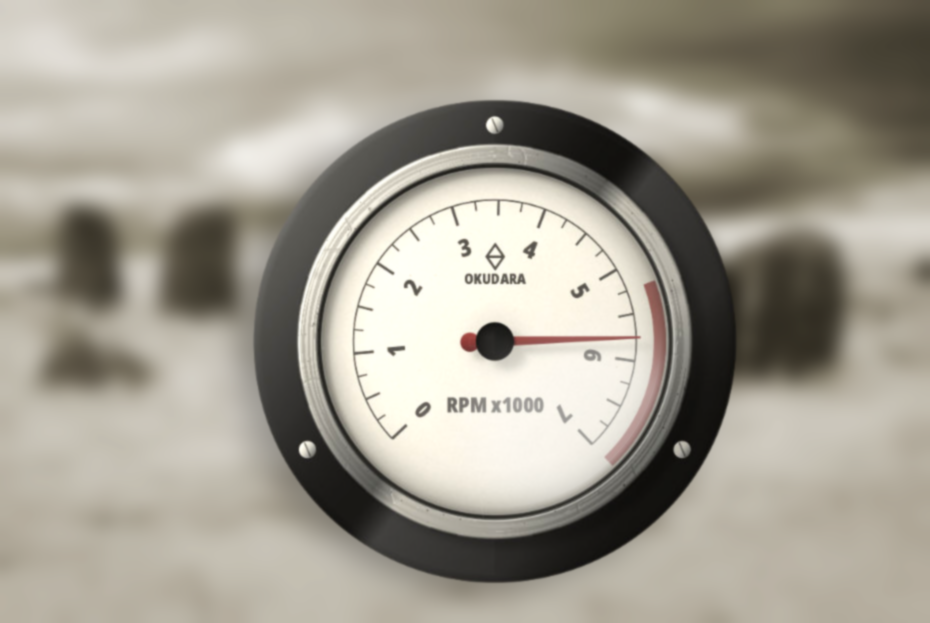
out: 5750 rpm
